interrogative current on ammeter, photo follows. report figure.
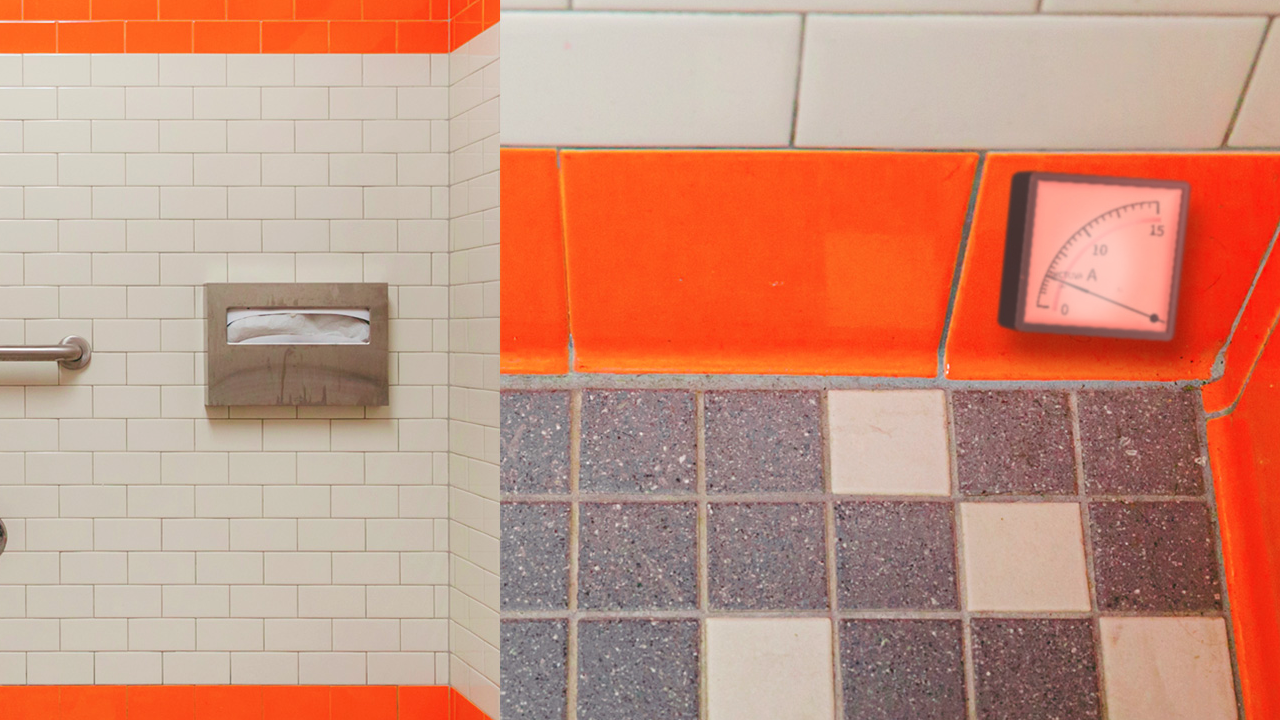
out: 5 A
